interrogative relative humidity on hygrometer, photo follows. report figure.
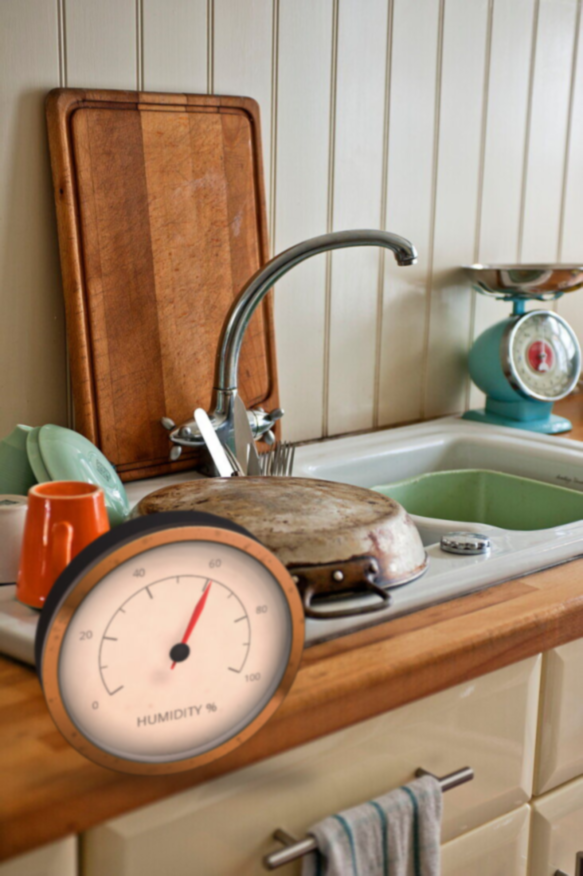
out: 60 %
